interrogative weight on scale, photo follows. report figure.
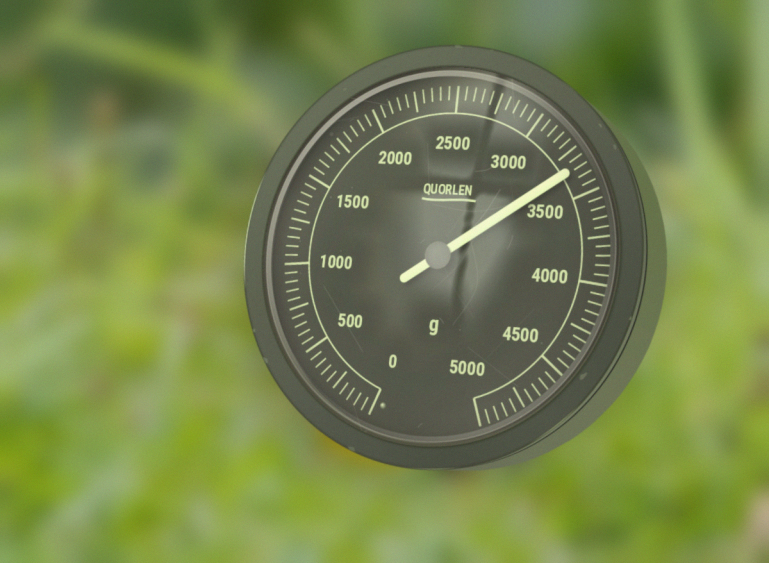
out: 3350 g
